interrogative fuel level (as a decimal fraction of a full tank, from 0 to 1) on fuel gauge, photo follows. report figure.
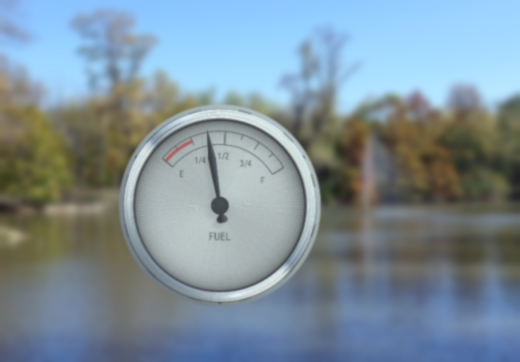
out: 0.375
